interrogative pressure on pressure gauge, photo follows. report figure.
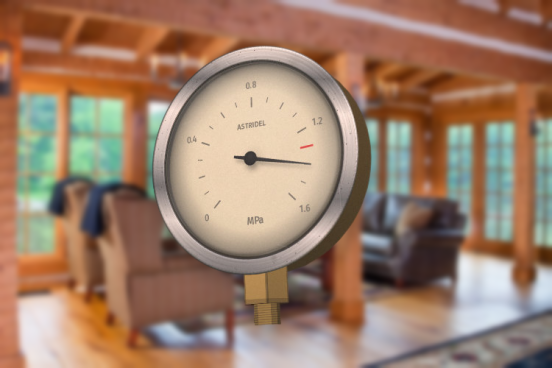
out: 1.4 MPa
